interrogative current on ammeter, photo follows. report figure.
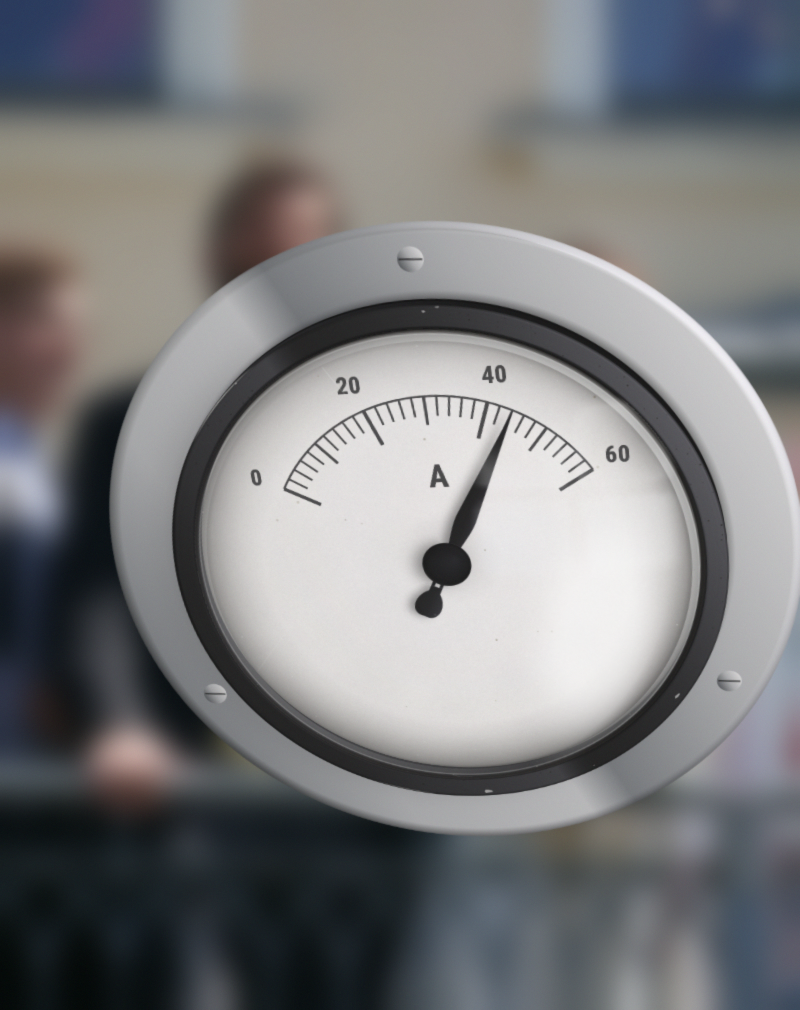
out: 44 A
